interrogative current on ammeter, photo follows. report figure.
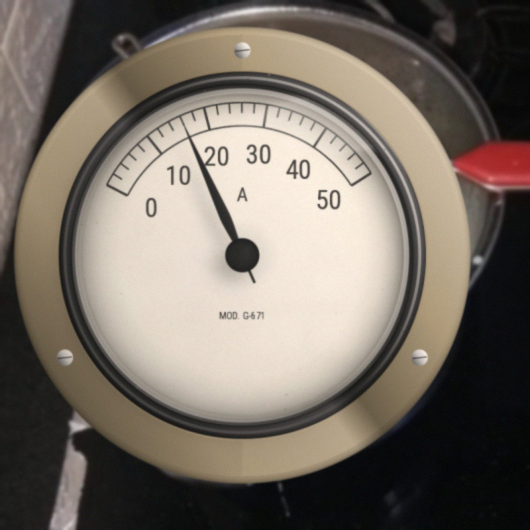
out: 16 A
